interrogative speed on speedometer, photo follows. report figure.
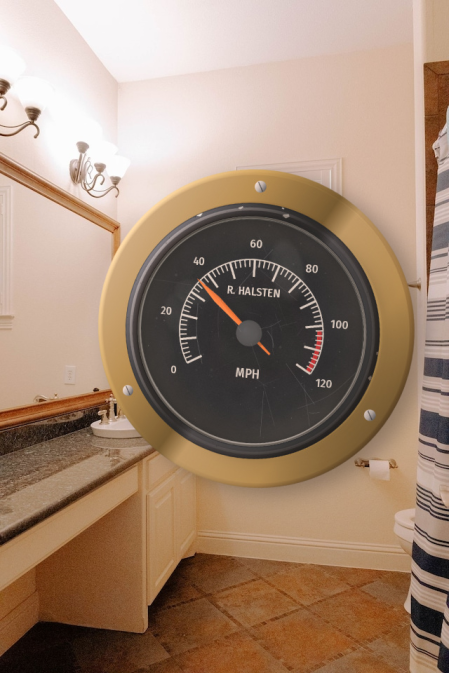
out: 36 mph
